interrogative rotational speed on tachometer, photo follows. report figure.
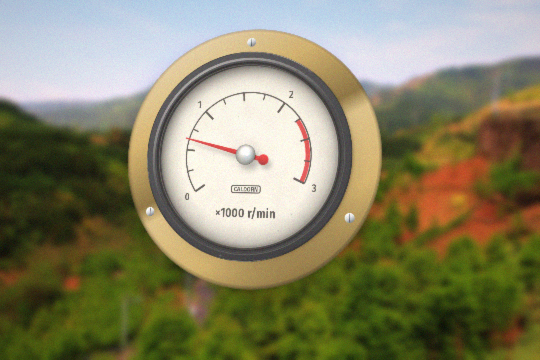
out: 625 rpm
